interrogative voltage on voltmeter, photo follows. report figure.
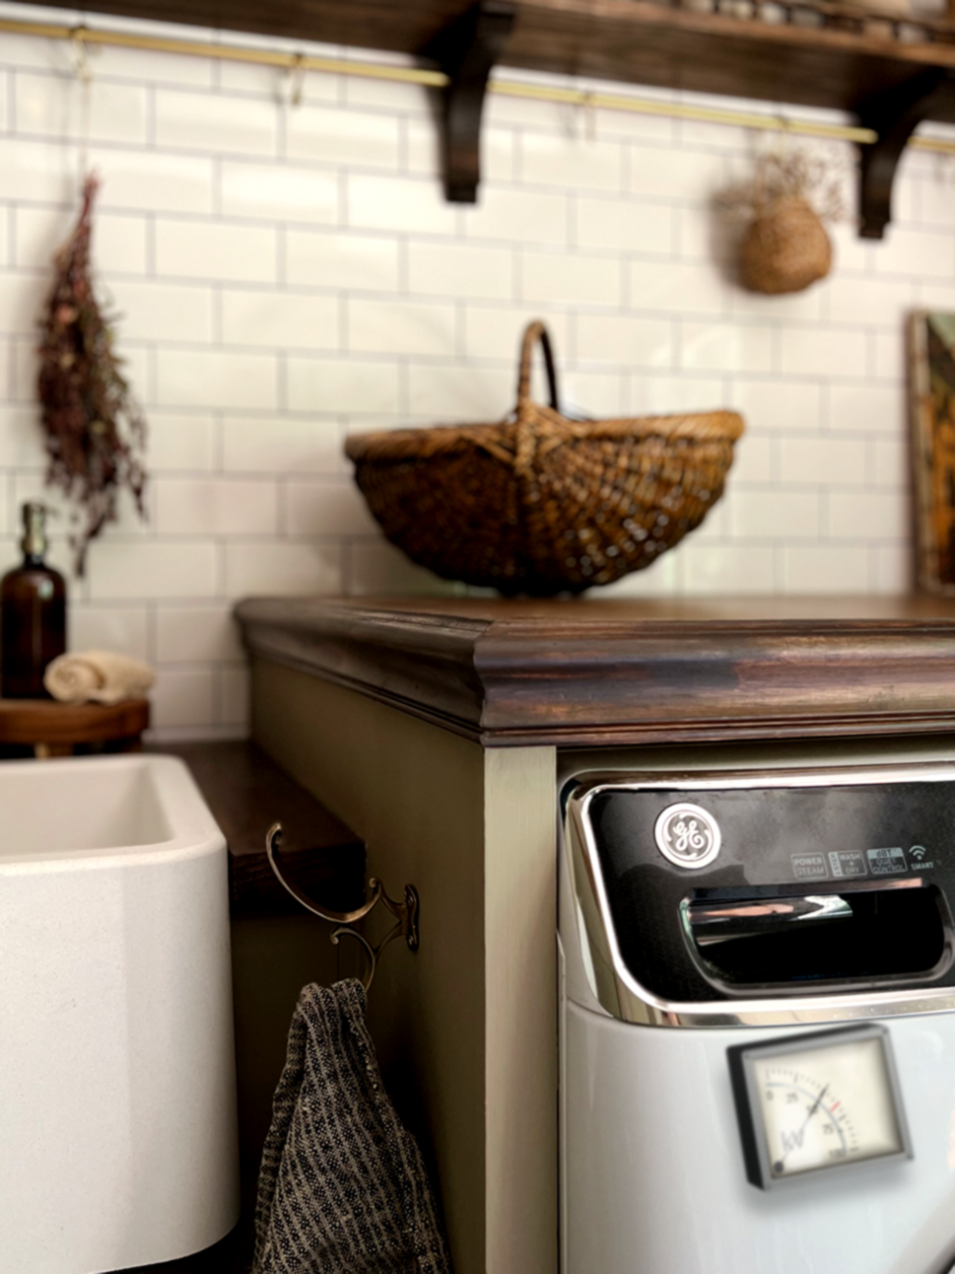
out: 50 kV
